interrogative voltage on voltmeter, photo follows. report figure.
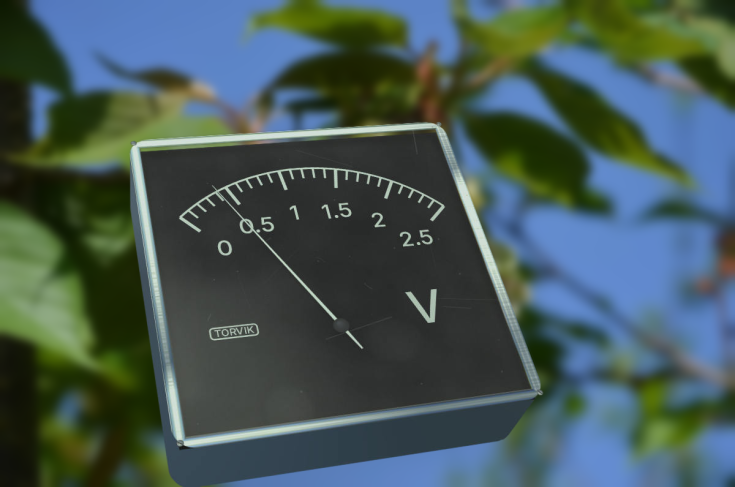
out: 0.4 V
